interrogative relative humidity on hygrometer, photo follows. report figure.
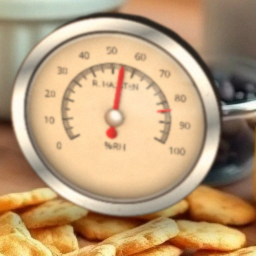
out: 55 %
